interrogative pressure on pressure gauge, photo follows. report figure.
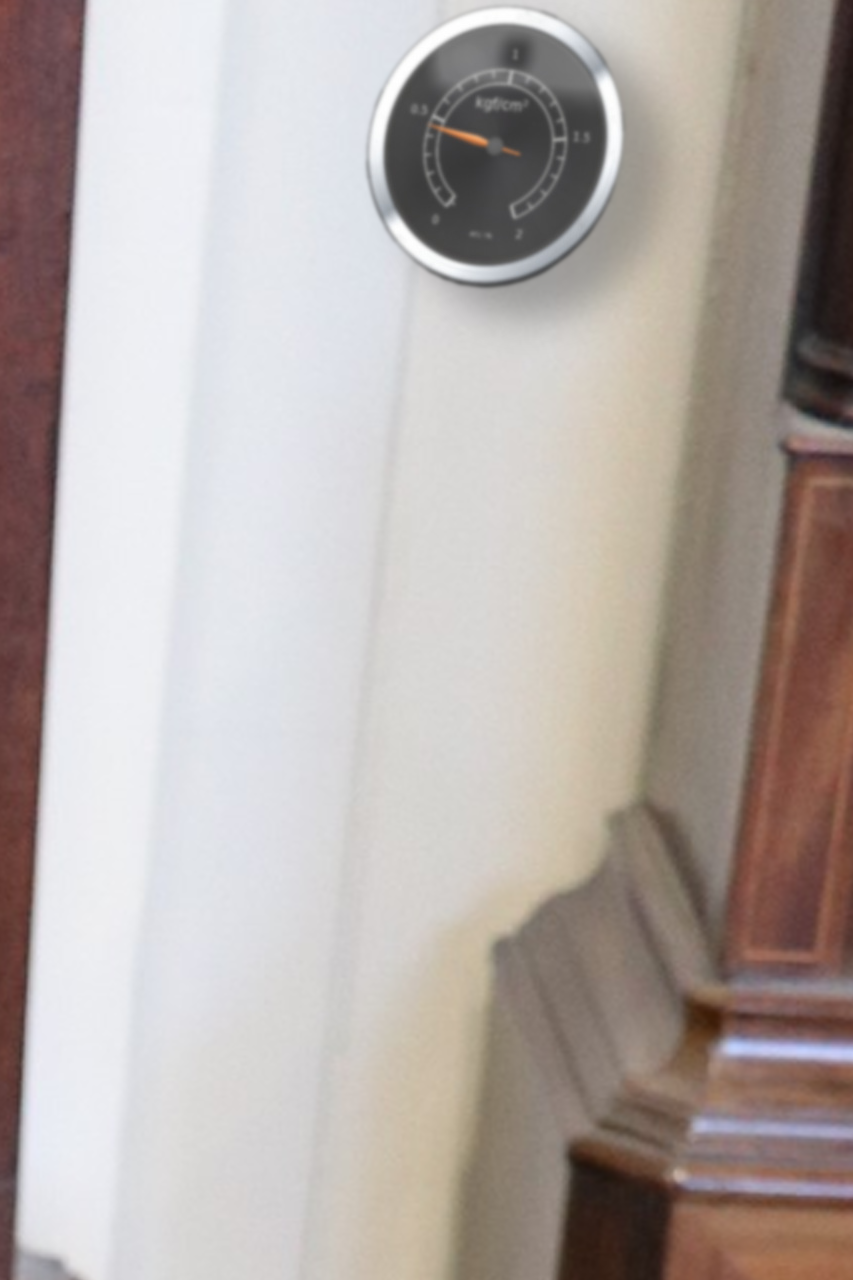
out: 0.45 kg/cm²
